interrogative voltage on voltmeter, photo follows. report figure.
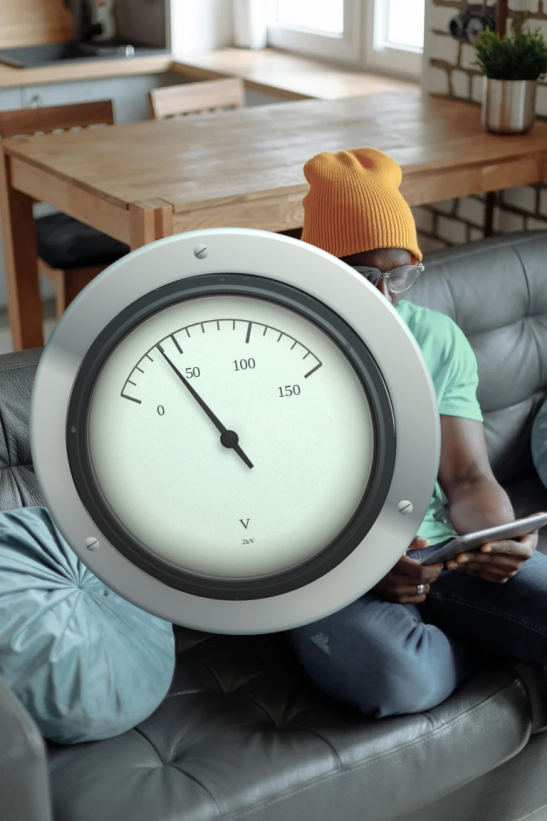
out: 40 V
